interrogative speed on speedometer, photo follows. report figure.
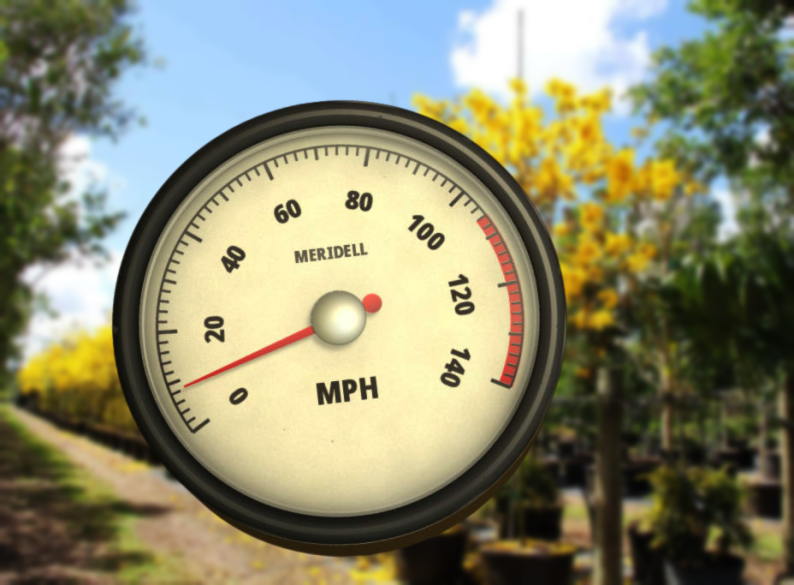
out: 8 mph
